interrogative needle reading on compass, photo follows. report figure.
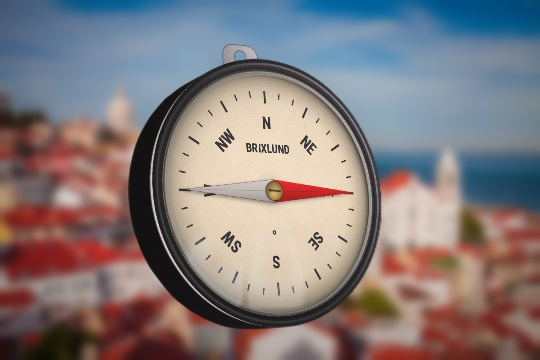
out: 90 °
